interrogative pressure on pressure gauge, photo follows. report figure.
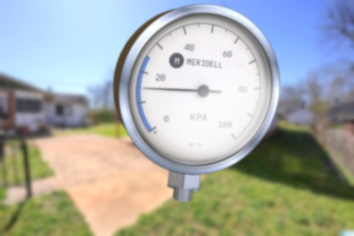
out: 15 kPa
